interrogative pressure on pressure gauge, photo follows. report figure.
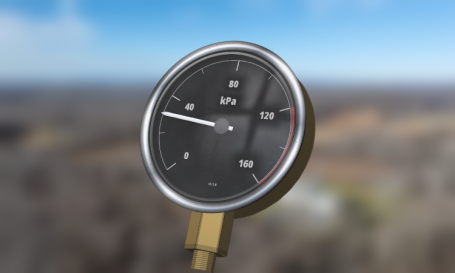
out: 30 kPa
